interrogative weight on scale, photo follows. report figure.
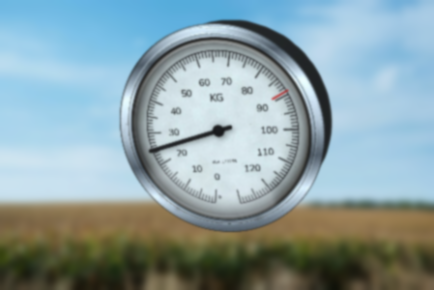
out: 25 kg
